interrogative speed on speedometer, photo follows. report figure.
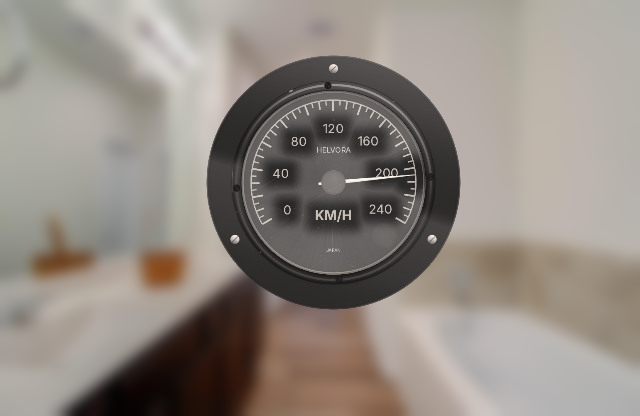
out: 205 km/h
